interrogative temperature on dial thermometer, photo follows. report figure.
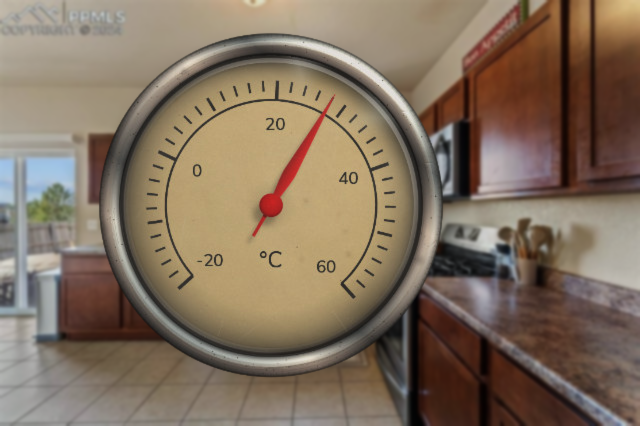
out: 28 °C
